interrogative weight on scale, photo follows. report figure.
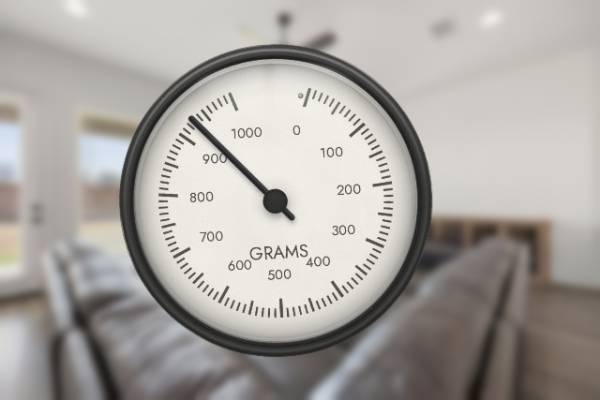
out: 930 g
